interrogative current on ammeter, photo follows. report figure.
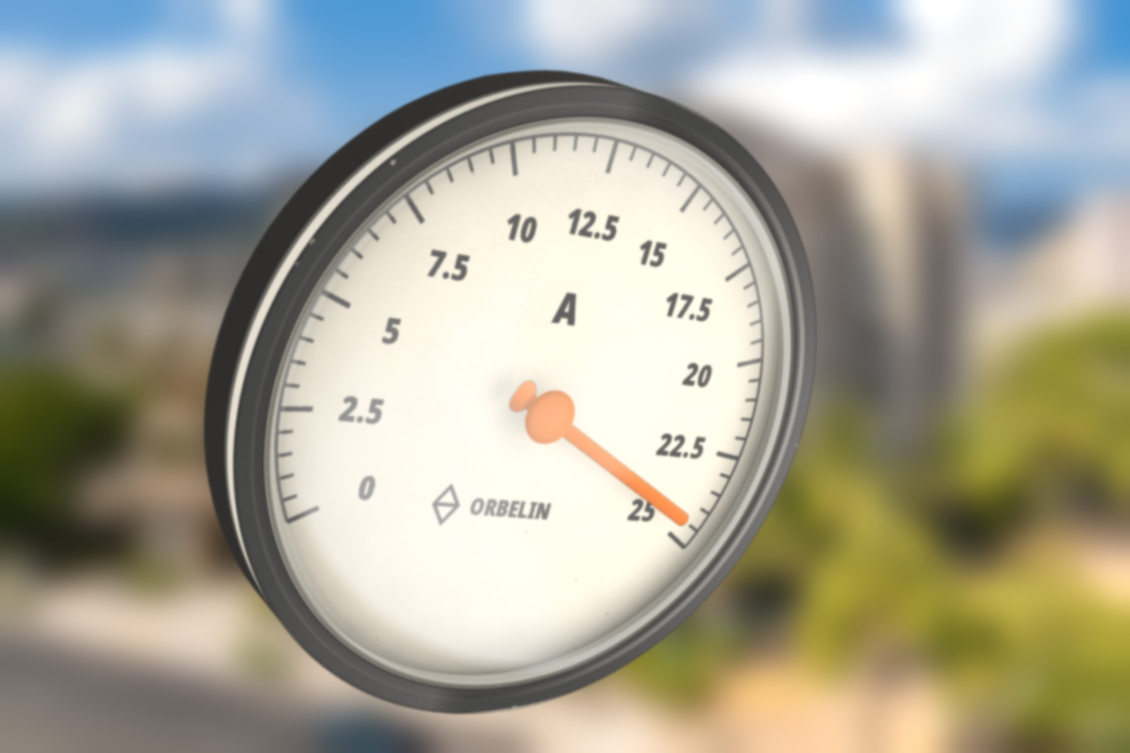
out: 24.5 A
